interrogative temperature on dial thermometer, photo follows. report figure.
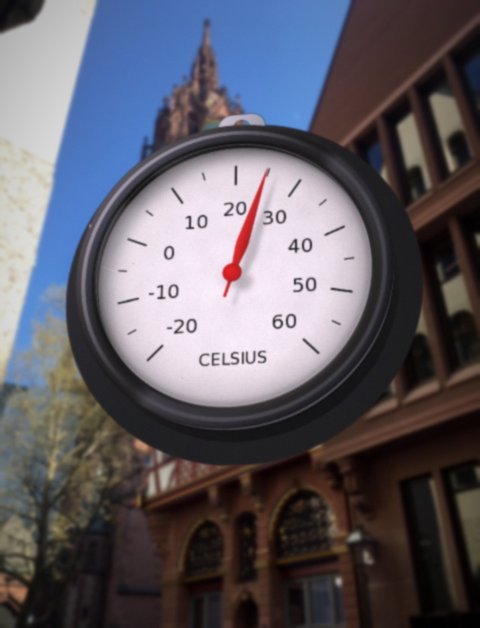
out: 25 °C
